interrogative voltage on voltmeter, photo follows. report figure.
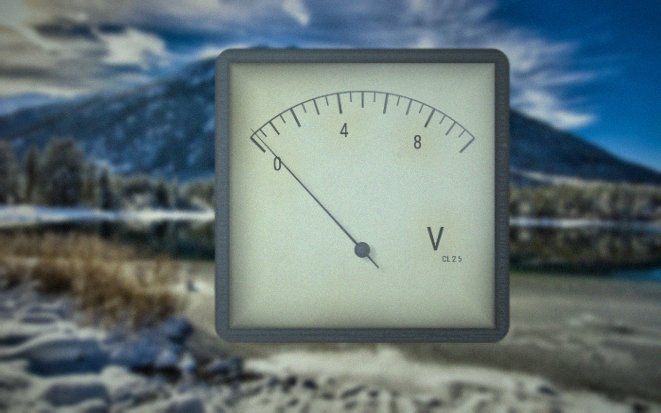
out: 0.25 V
